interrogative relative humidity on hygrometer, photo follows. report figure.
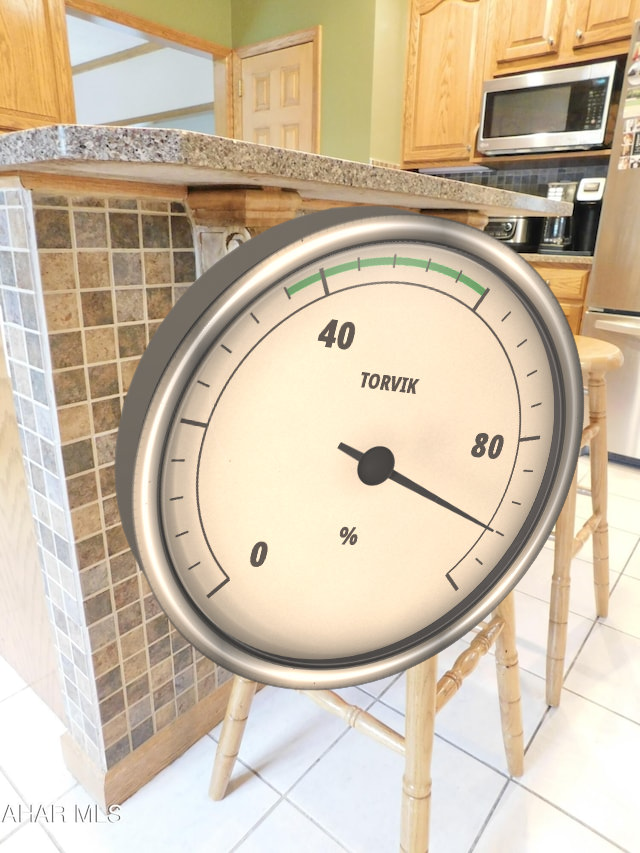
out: 92 %
